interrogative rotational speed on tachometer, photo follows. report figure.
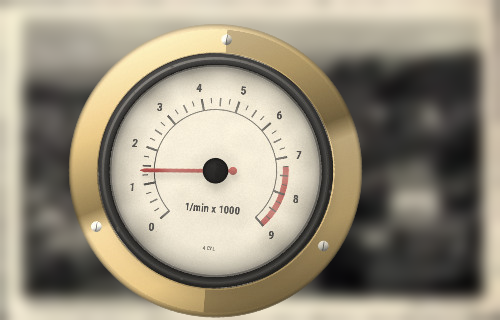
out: 1375 rpm
